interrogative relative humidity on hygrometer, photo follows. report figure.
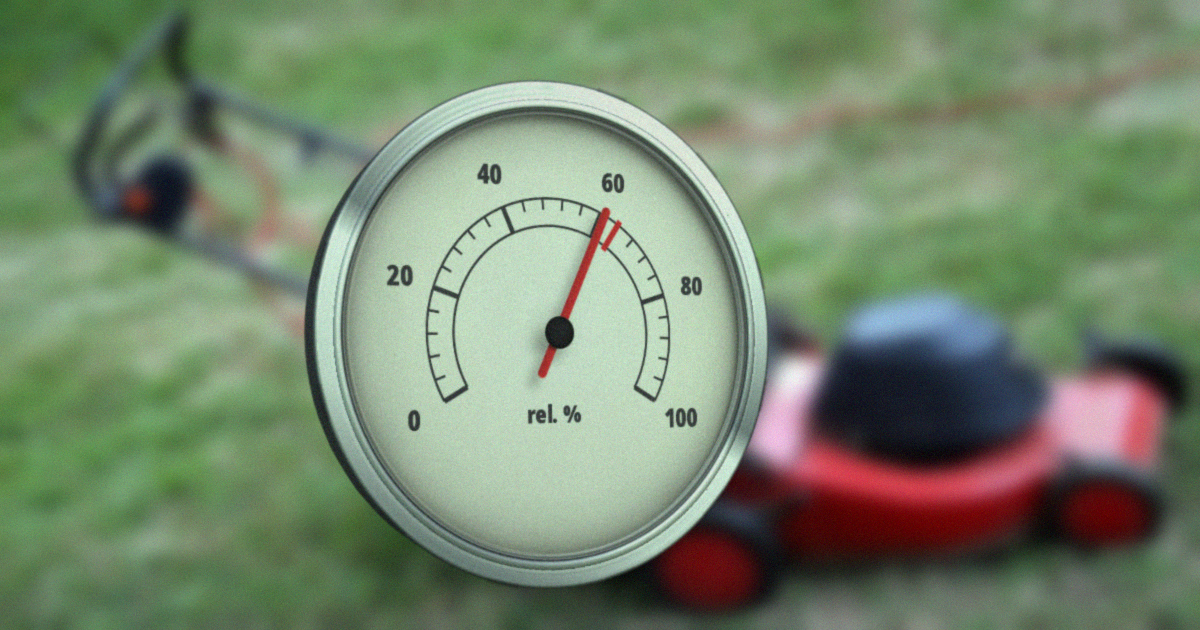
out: 60 %
